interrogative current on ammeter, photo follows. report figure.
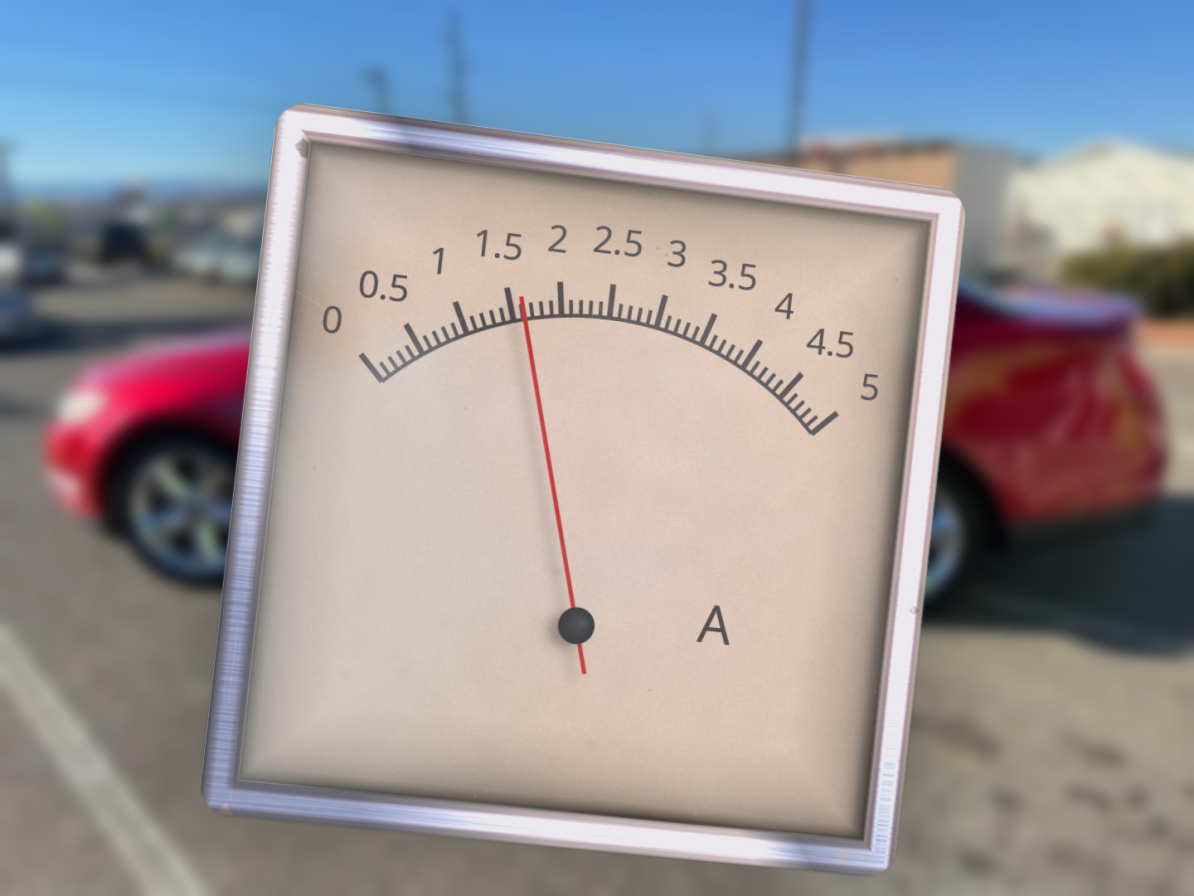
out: 1.6 A
